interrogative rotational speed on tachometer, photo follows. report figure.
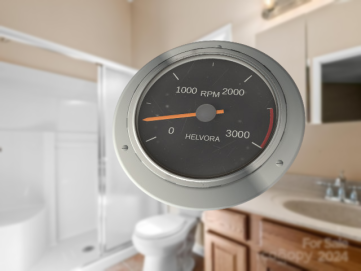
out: 250 rpm
